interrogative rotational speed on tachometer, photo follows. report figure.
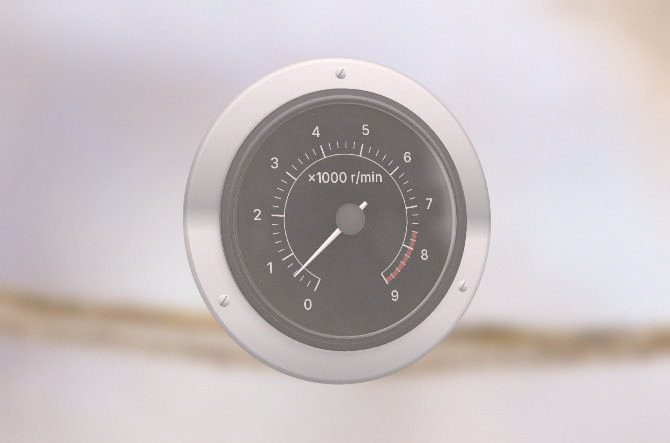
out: 600 rpm
